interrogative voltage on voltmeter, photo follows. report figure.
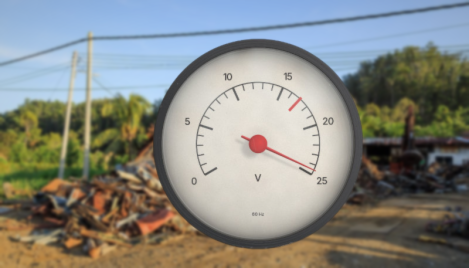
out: 24.5 V
